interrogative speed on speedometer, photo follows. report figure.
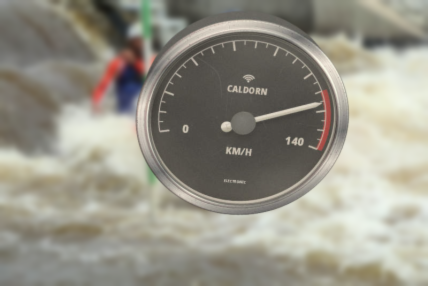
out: 115 km/h
